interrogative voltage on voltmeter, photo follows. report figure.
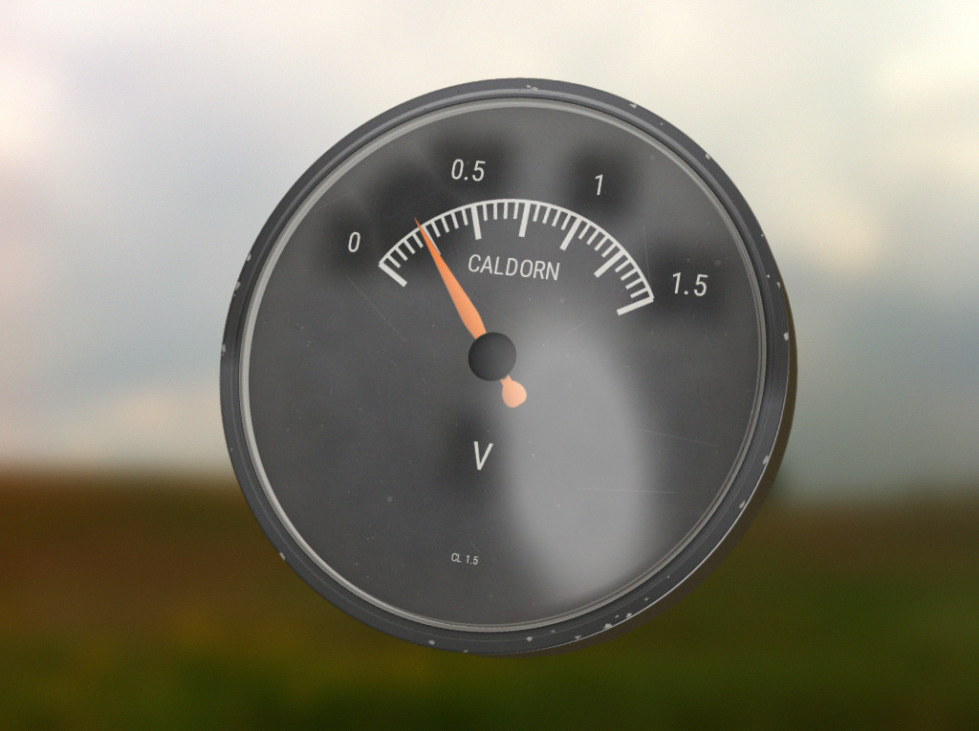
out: 0.25 V
